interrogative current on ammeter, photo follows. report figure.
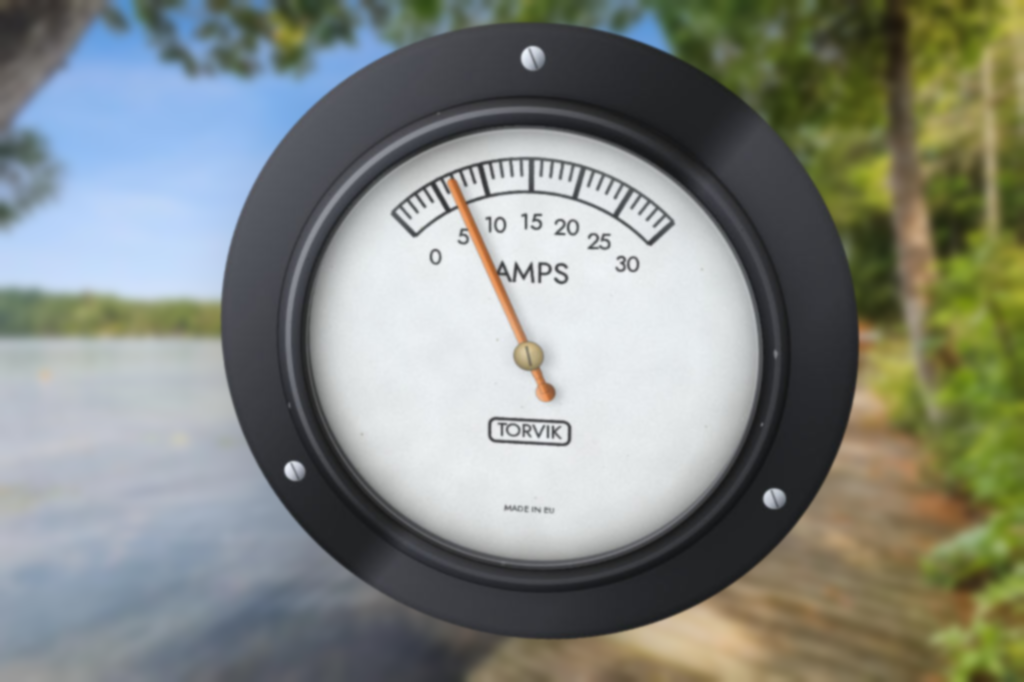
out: 7 A
